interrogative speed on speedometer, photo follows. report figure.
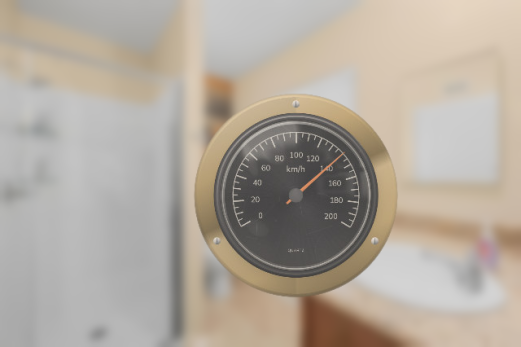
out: 140 km/h
